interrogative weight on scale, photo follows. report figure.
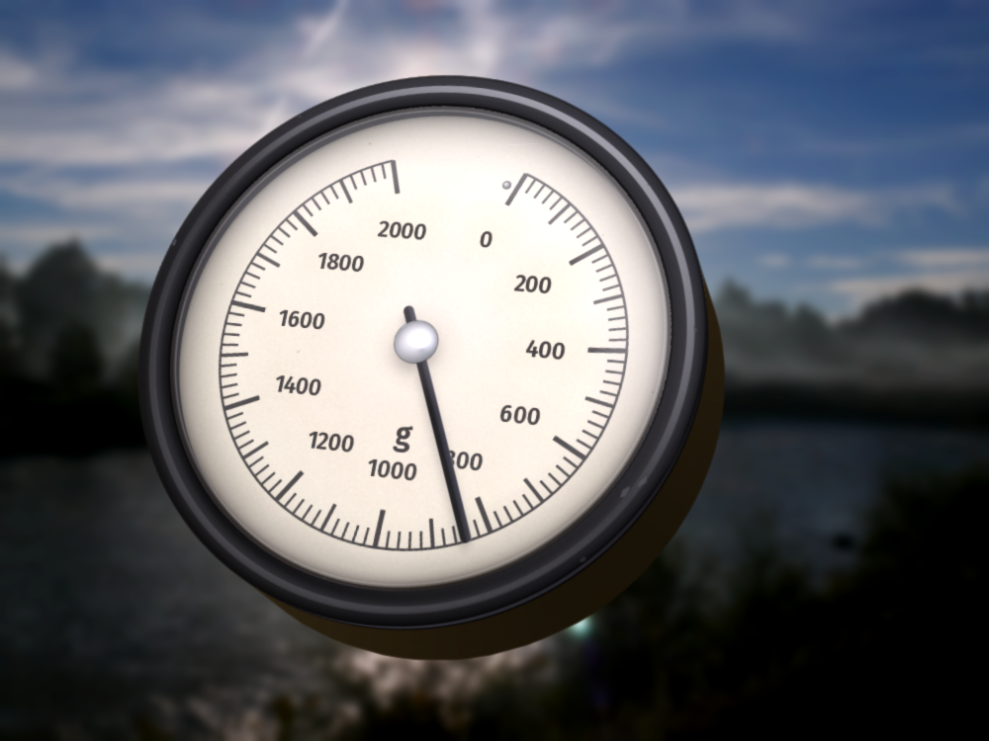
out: 840 g
